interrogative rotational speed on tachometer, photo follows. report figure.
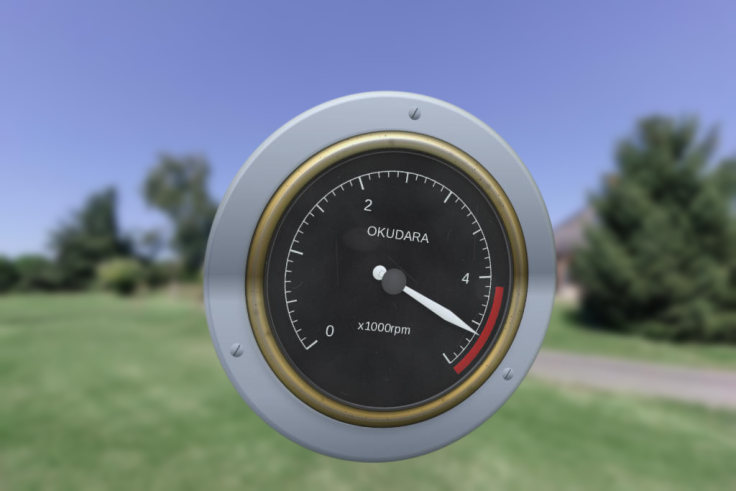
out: 4600 rpm
